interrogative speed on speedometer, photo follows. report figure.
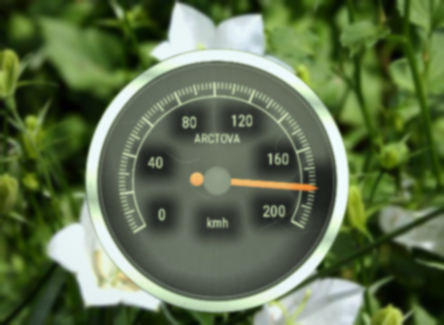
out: 180 km/h
